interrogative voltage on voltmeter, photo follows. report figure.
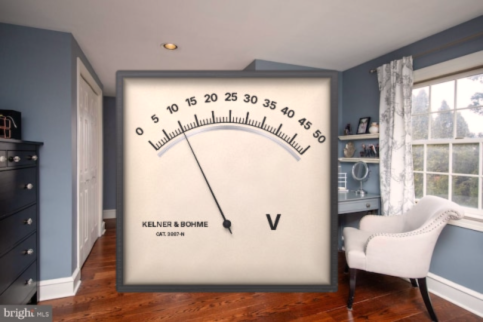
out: 10 V
